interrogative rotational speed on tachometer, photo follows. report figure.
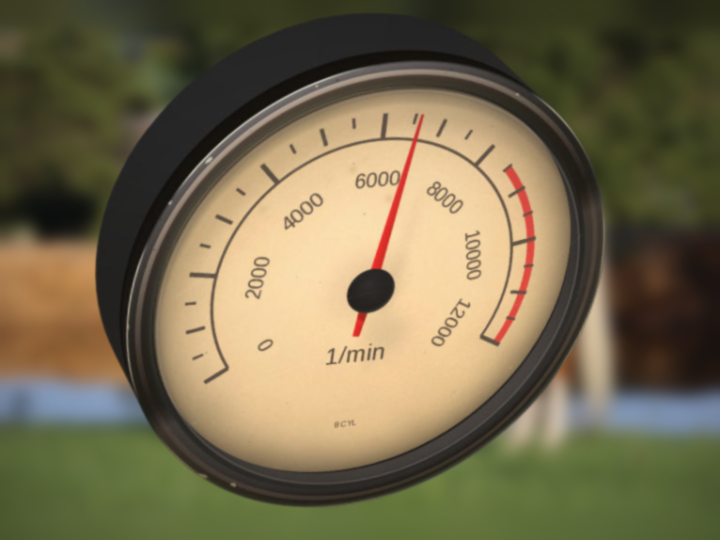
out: 6500 rpm
